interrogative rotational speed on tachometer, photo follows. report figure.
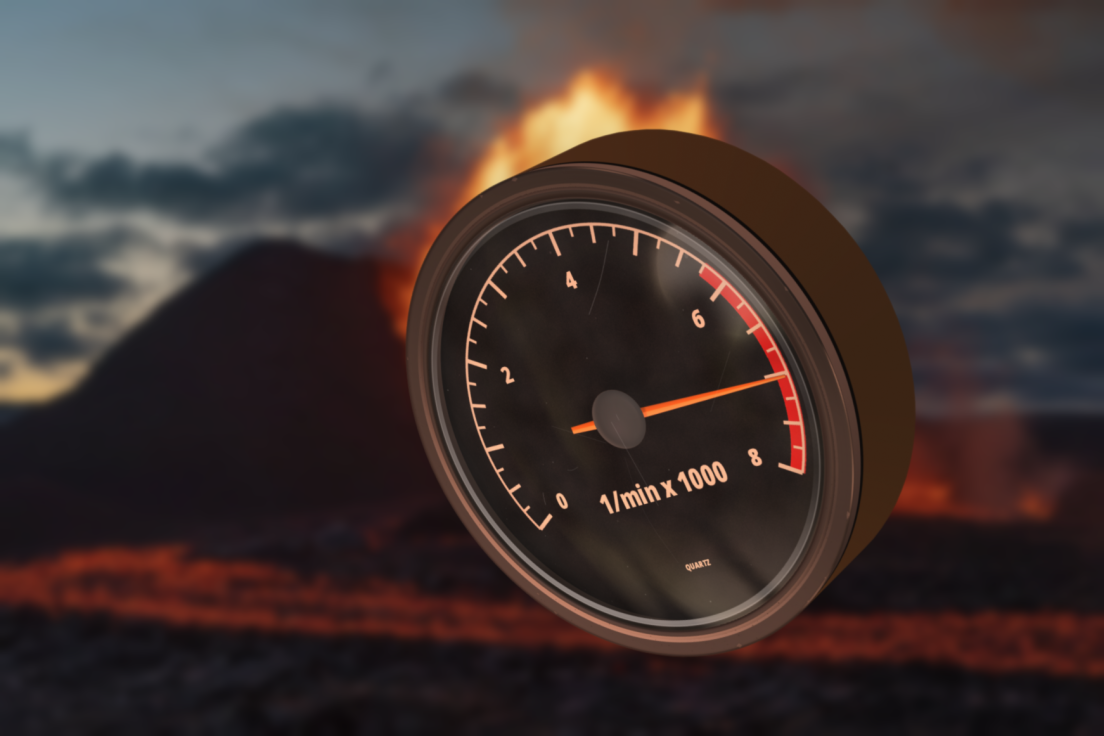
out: 7000 rpm
